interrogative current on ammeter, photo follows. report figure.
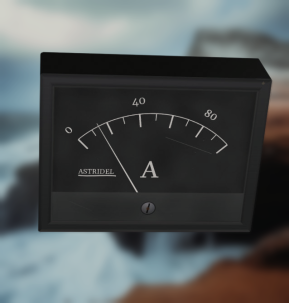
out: 15 A
